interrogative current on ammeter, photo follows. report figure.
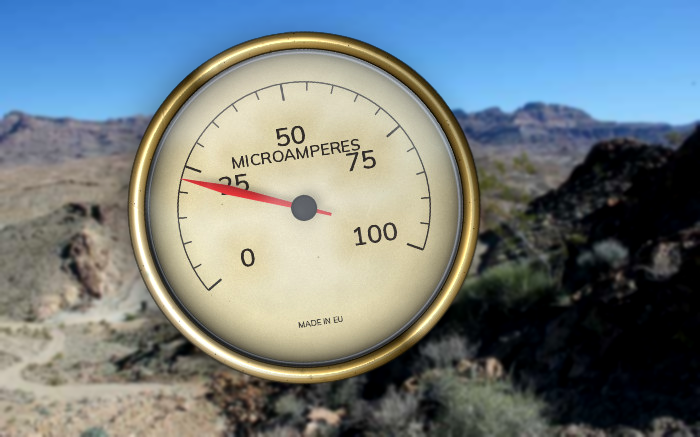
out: 22.5 µA
